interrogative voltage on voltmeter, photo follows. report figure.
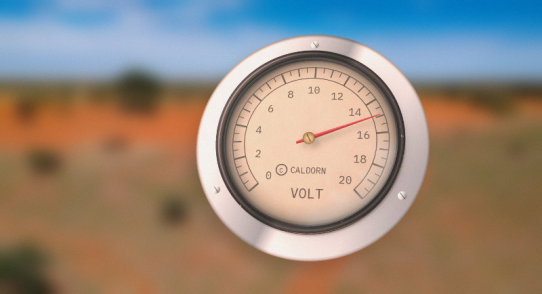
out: 15 V
